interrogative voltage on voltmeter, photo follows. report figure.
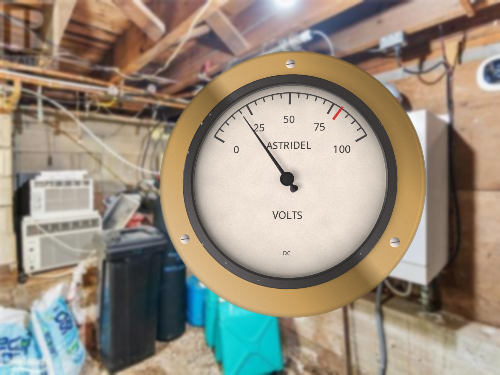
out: 20 V
